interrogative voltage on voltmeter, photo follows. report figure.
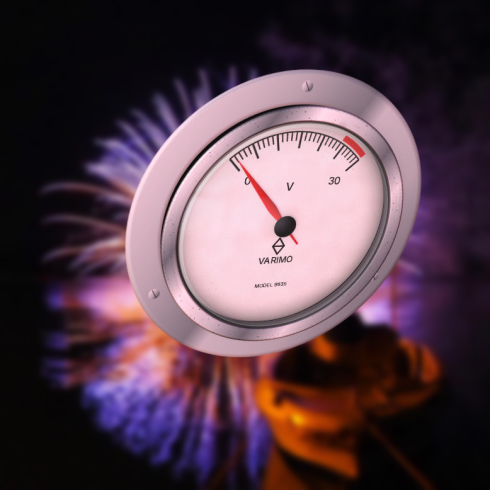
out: 1 V
